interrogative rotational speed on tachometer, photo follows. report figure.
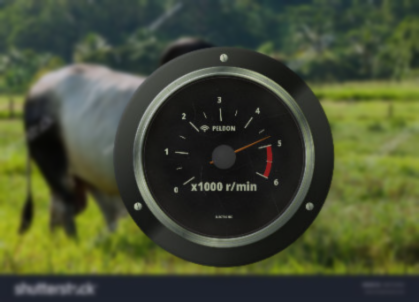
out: 4750 rpm
